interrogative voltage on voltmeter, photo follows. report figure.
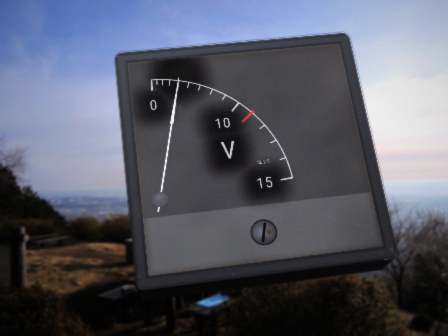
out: 5 V
